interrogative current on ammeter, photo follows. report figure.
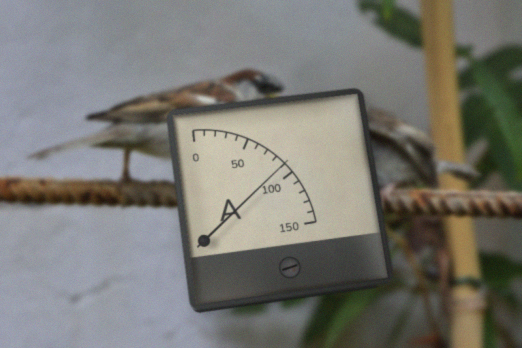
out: 90 A
